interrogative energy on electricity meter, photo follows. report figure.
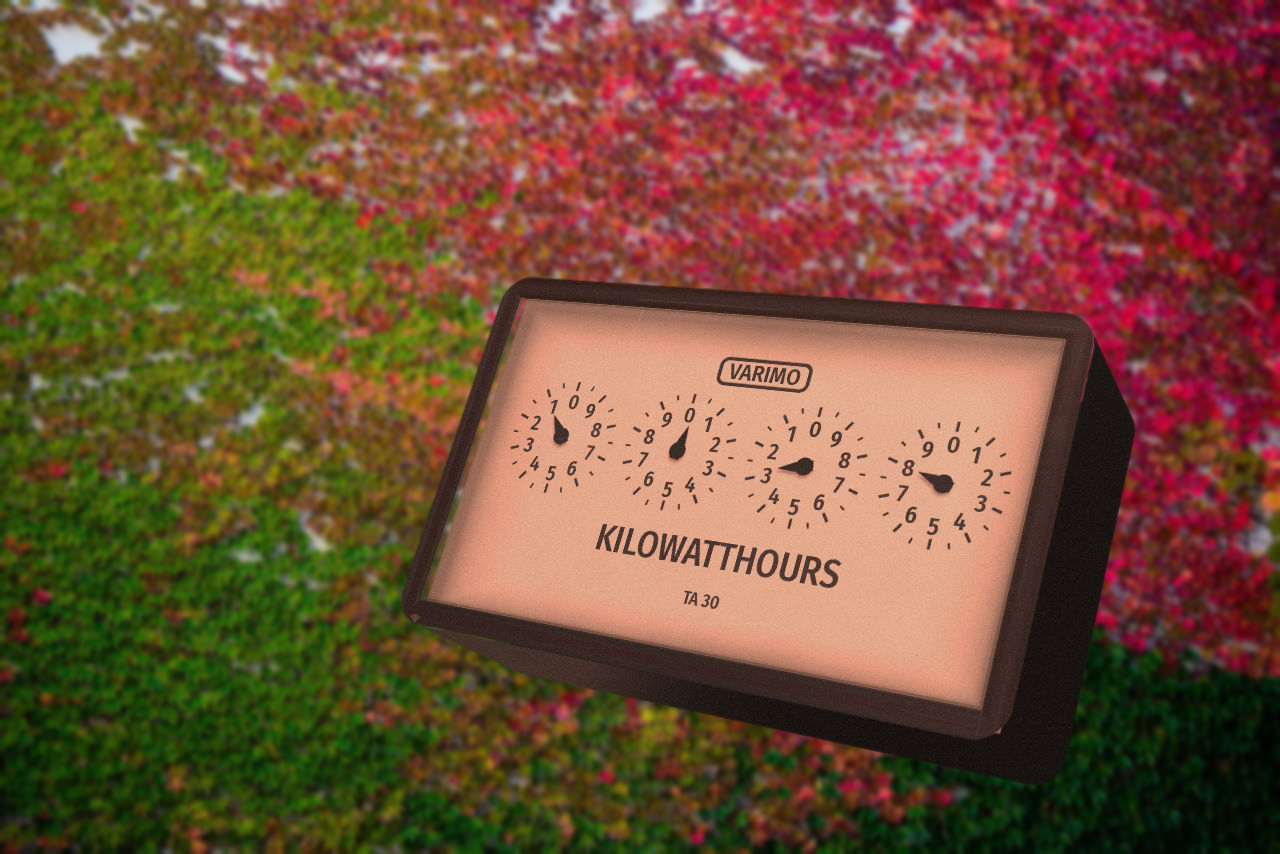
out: 1028 kWh
